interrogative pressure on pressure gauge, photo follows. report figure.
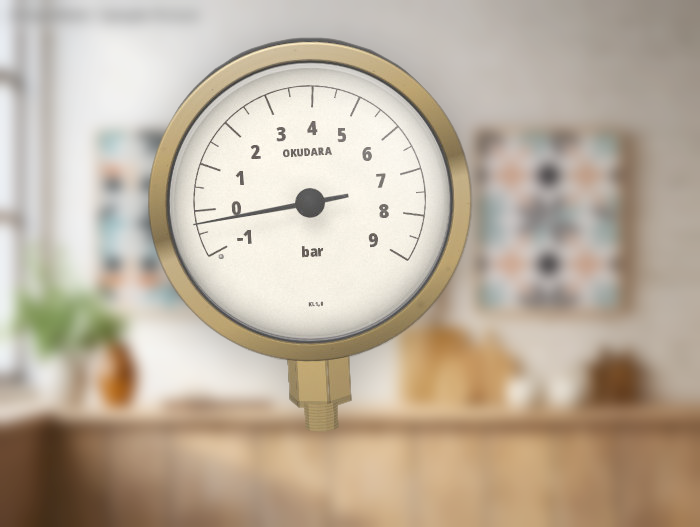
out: -0.25 bar
